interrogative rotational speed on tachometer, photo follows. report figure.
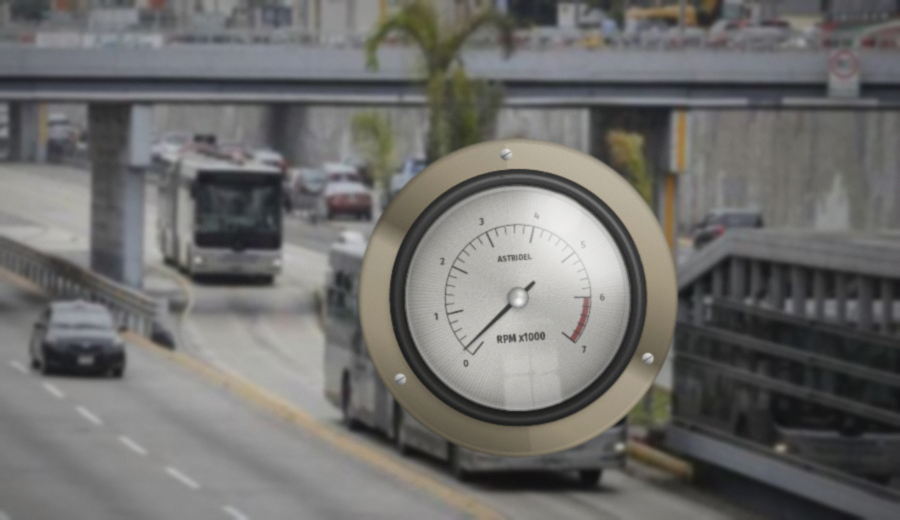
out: 200 rpm
